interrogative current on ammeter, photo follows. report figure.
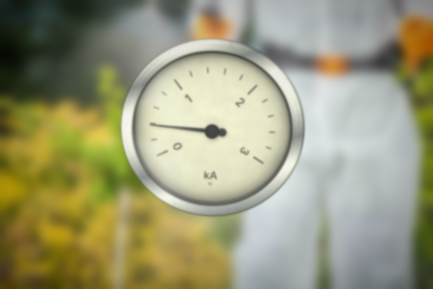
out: 0.4 kA
